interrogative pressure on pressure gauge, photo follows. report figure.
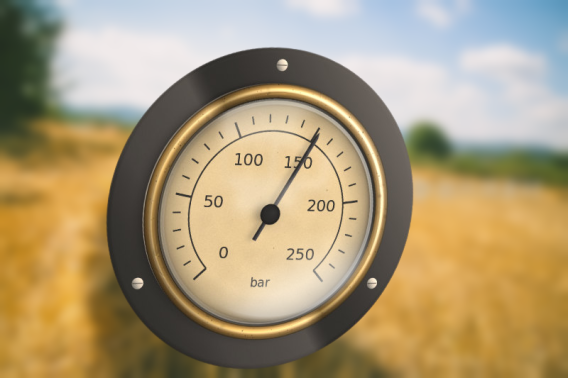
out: 150 bar
